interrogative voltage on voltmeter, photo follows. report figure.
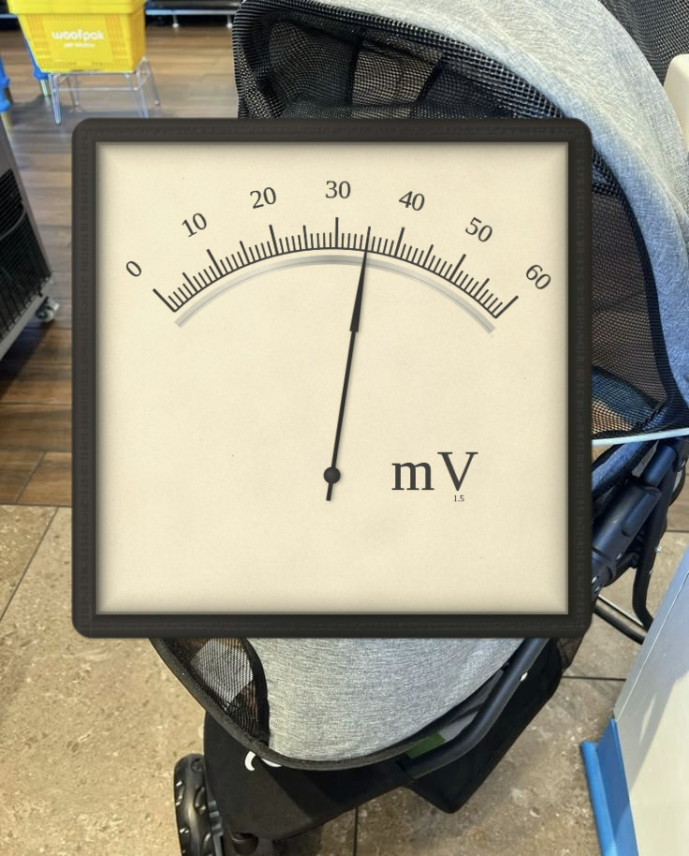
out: 35 mV
